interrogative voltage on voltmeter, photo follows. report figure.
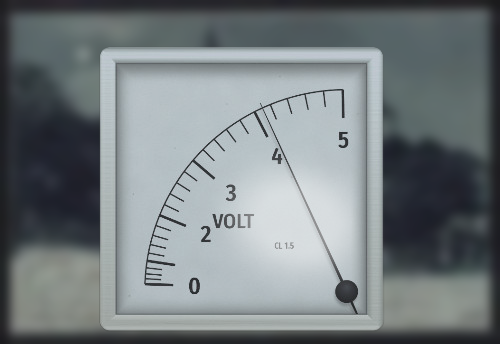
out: 4.1 V
